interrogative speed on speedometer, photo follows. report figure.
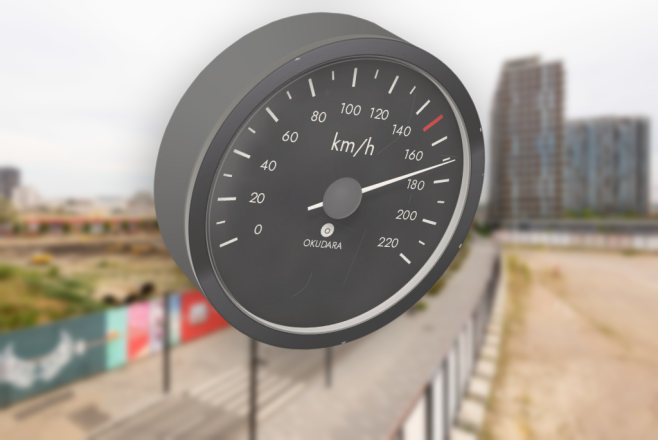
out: 170 km/h
